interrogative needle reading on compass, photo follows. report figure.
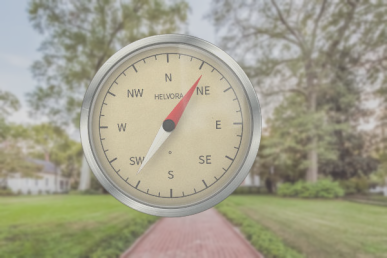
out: 35 °
